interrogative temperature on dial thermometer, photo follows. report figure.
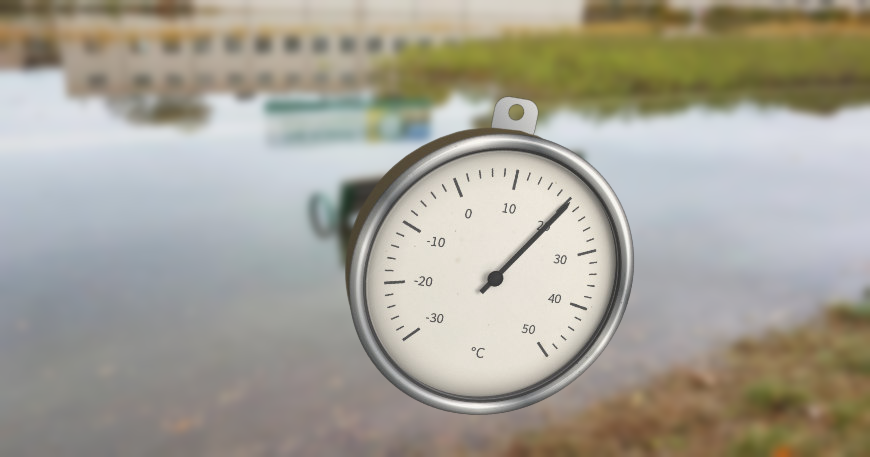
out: 20 °C
